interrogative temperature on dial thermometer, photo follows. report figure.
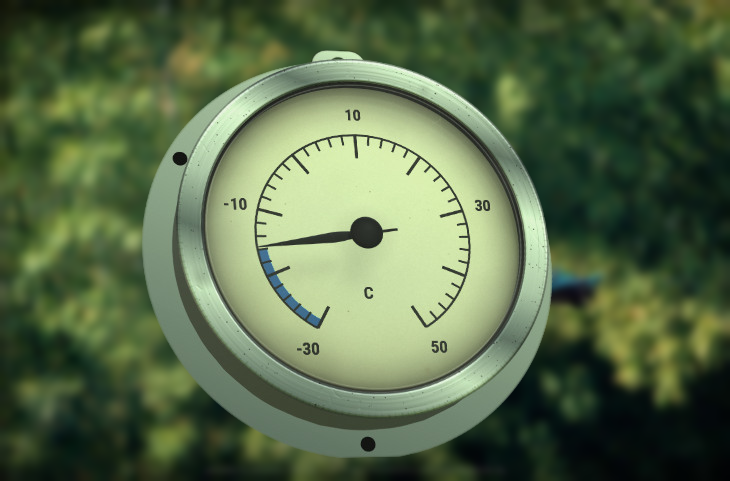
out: -16 °C
